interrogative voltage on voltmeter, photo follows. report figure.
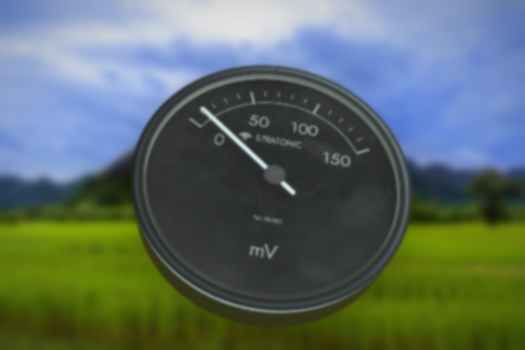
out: 10 mV
